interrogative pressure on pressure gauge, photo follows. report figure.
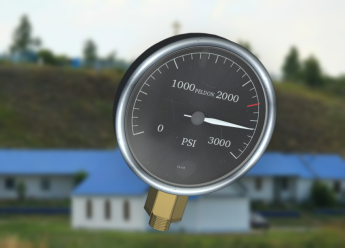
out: 2600 psi
